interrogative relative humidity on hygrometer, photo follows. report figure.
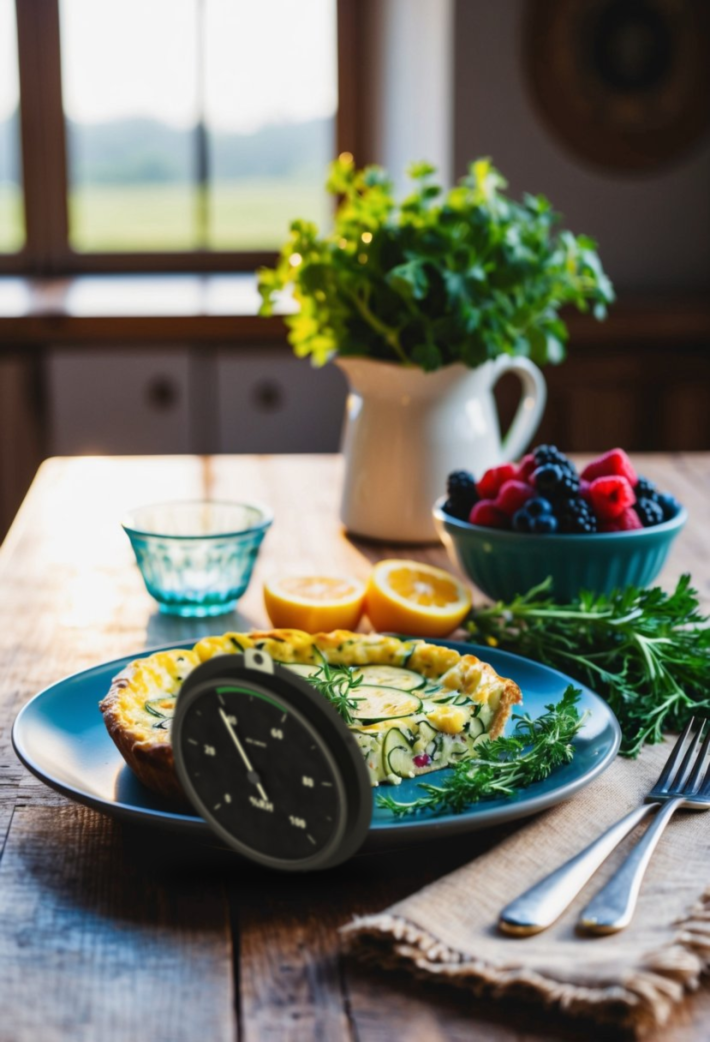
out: 40 %
